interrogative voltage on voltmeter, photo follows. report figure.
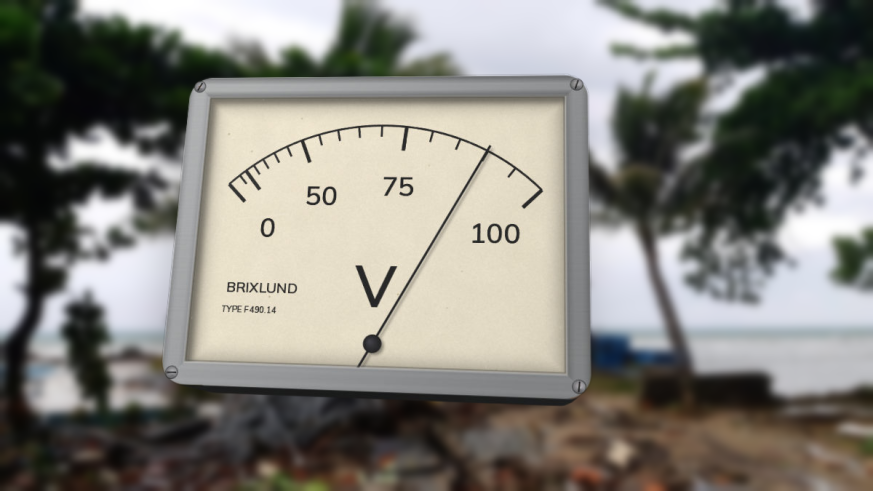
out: 90 V
